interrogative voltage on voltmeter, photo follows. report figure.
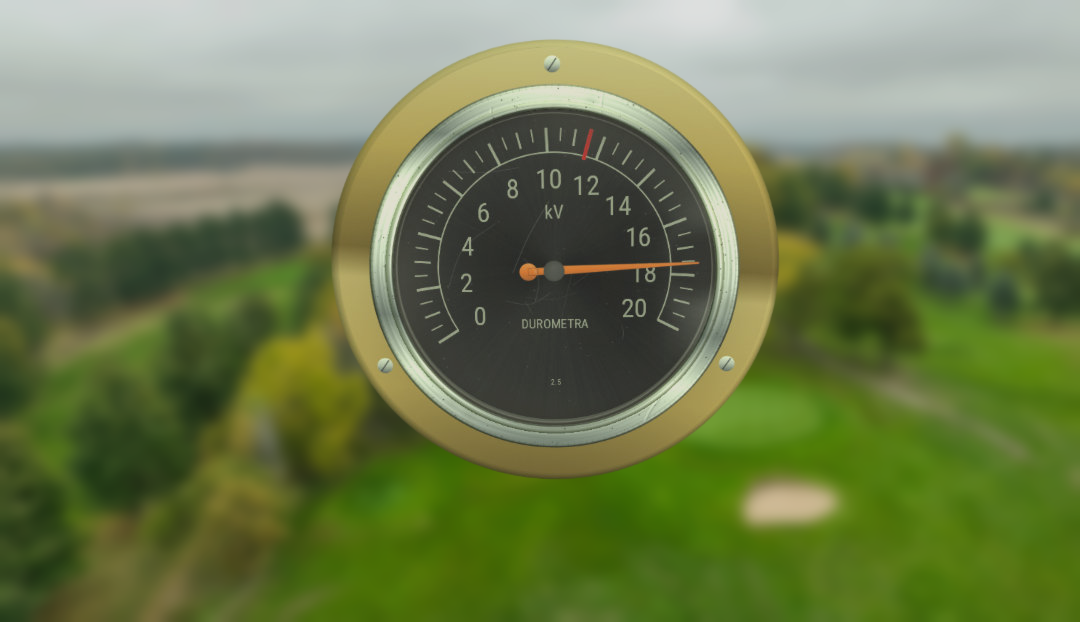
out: 17.5 kV
